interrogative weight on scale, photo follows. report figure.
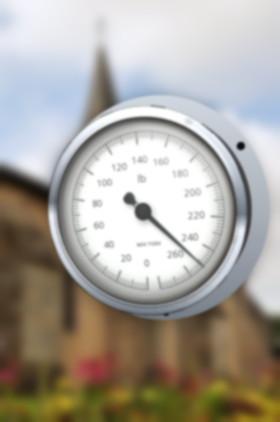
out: 250 lb
